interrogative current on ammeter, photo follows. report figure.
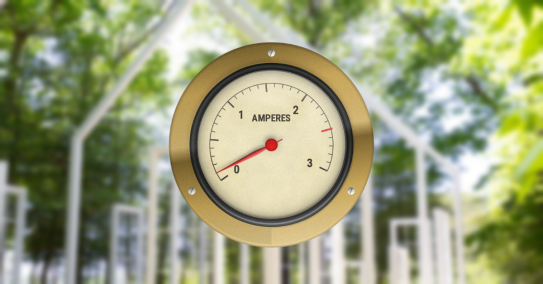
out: 0.1 A
